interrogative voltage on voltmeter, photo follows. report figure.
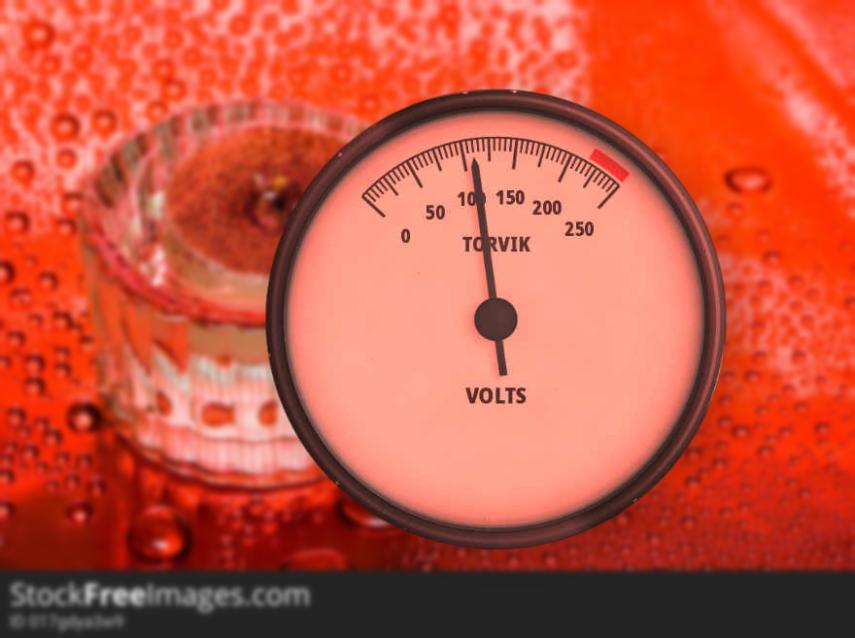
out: 110 V
